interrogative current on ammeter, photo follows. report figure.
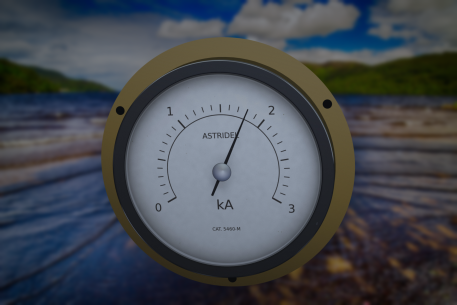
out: 1.8 kA
